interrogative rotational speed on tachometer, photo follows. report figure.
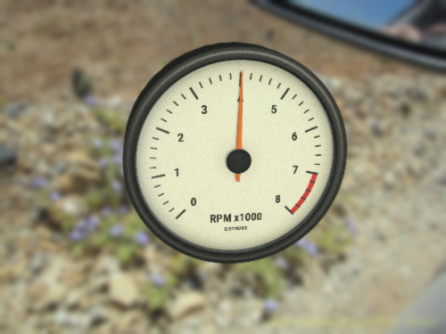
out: 4000 rpm
